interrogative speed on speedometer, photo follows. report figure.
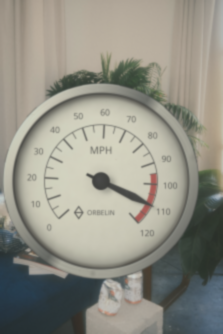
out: 110 mph
